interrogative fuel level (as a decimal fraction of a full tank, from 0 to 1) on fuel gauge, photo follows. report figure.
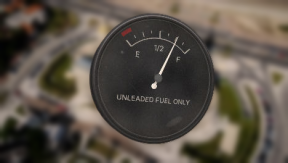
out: 0.75
